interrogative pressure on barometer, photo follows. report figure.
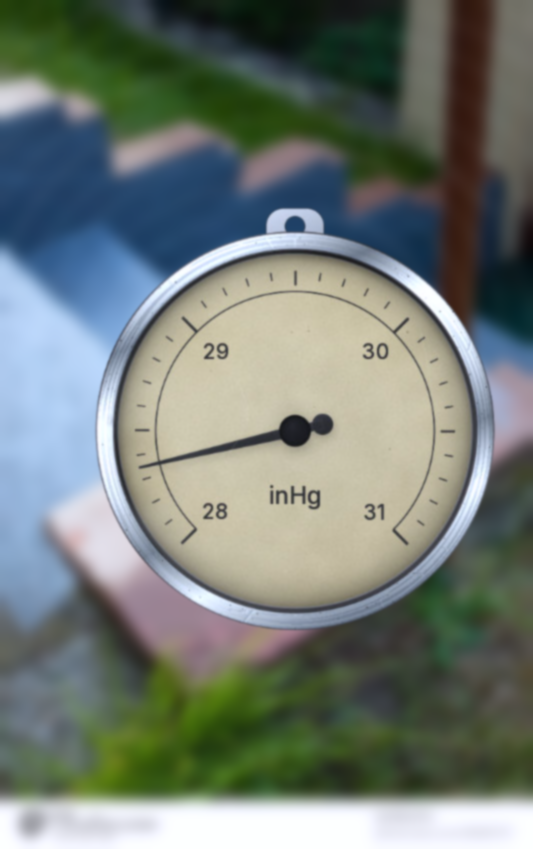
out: 28.35 inHg
